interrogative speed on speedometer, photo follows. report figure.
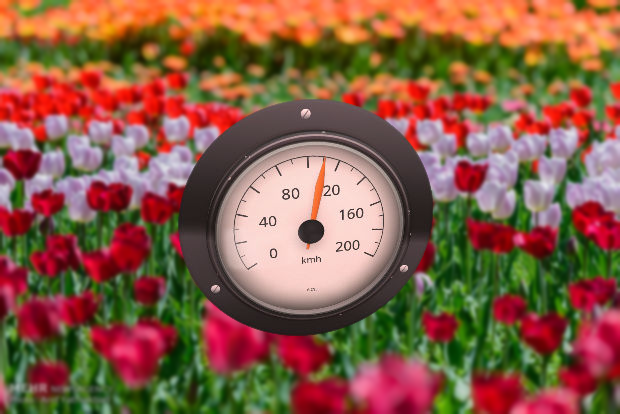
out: 110 km/h
